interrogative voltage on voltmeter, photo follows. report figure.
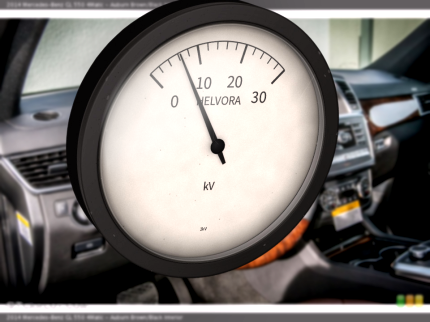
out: 6 kV
